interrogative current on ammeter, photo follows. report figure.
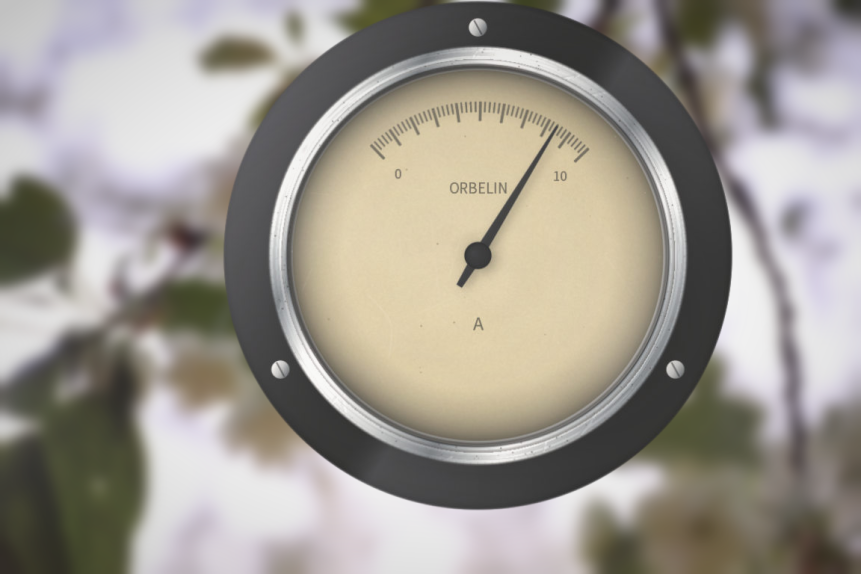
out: 8.4 A
